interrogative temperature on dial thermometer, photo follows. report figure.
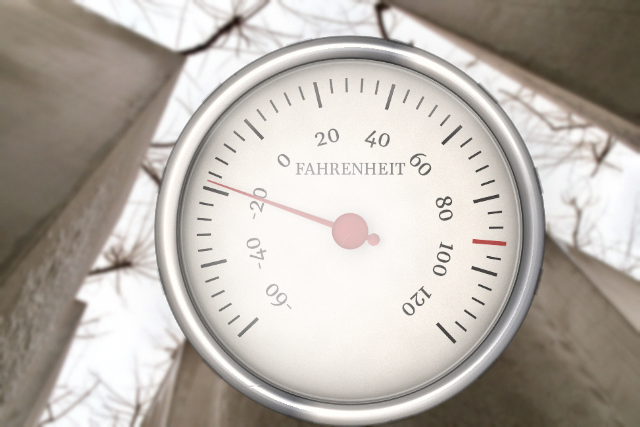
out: -18 °F
